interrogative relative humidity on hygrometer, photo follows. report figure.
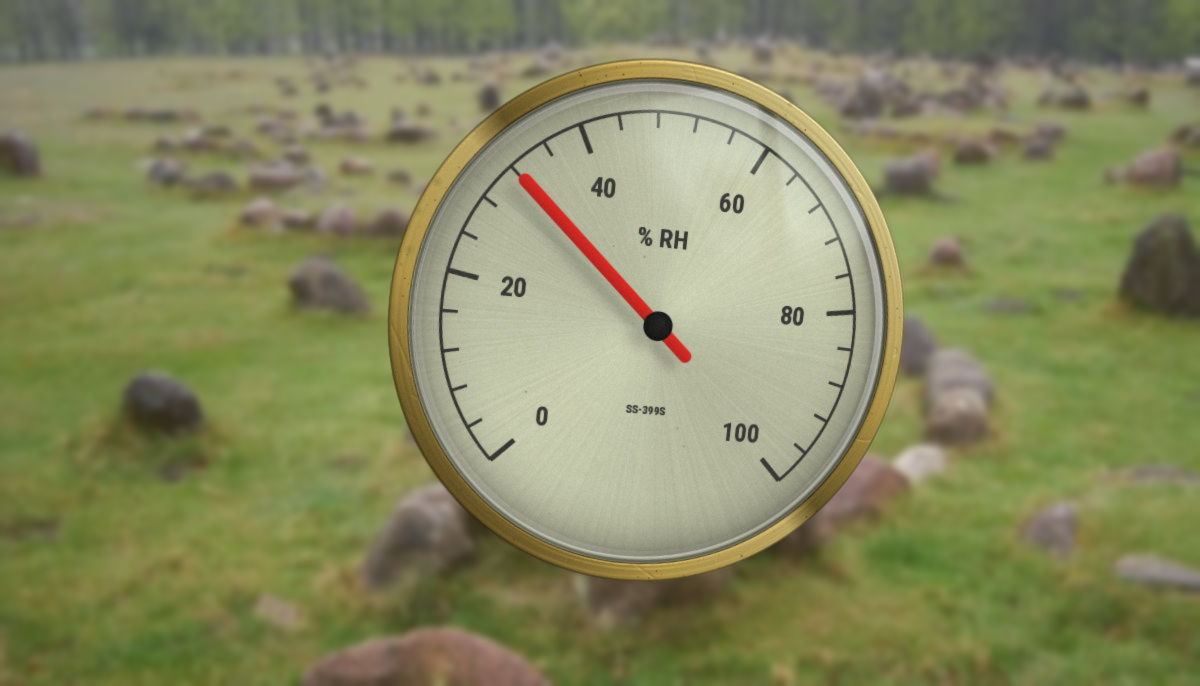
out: 32 %
